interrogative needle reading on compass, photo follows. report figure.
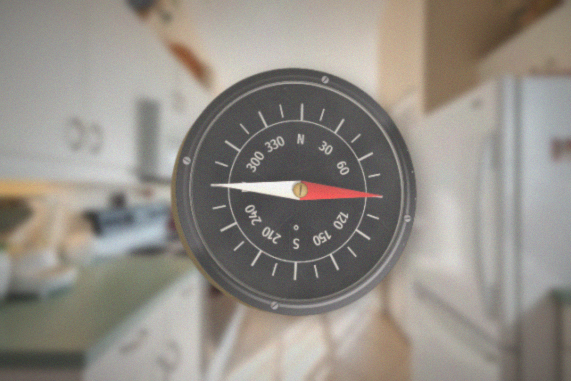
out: 90 °
